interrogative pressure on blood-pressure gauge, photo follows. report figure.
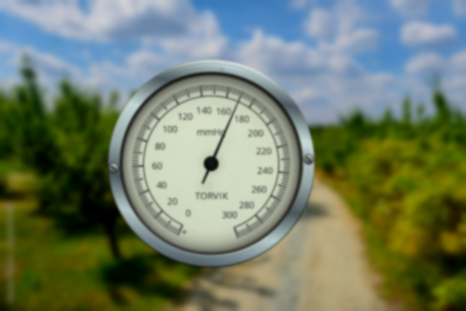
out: 170 mmHg
